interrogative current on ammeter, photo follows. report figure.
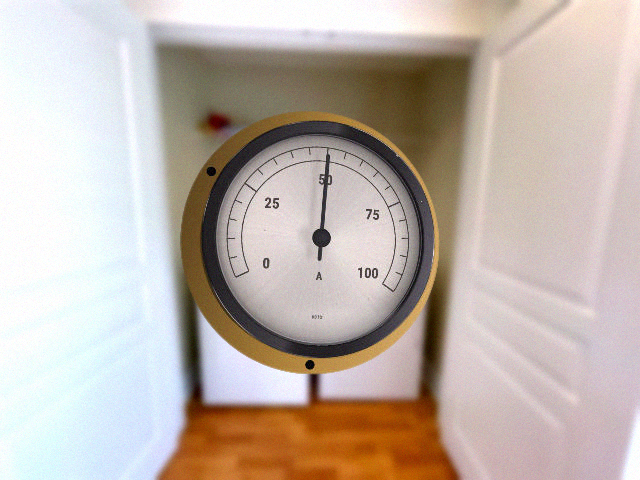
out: 50 A
